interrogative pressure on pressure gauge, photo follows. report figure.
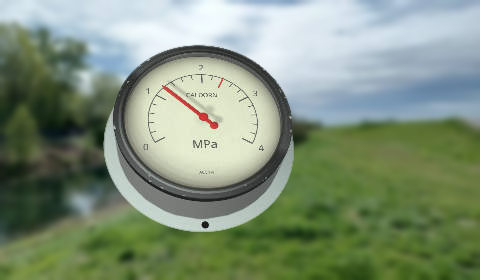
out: 1.2 MPa
